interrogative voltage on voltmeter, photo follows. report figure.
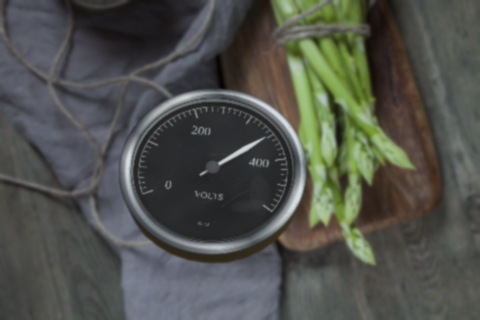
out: 350 V
